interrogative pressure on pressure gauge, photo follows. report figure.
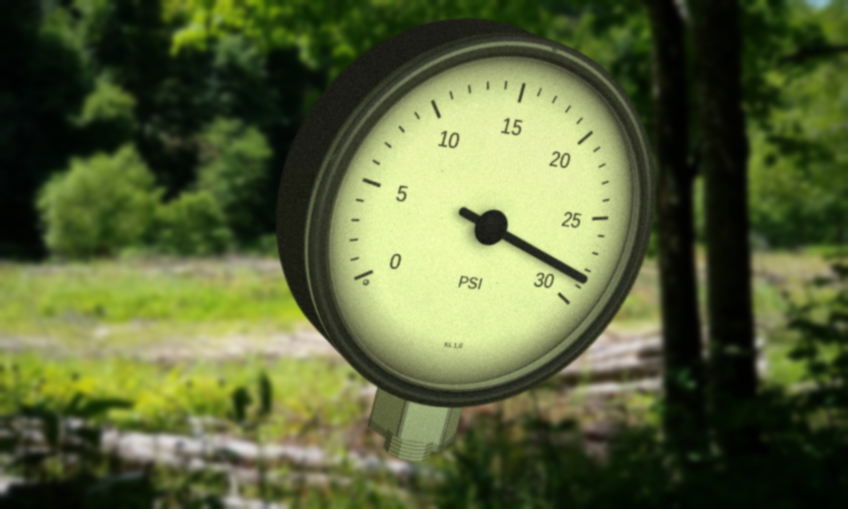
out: 28.5 psi
